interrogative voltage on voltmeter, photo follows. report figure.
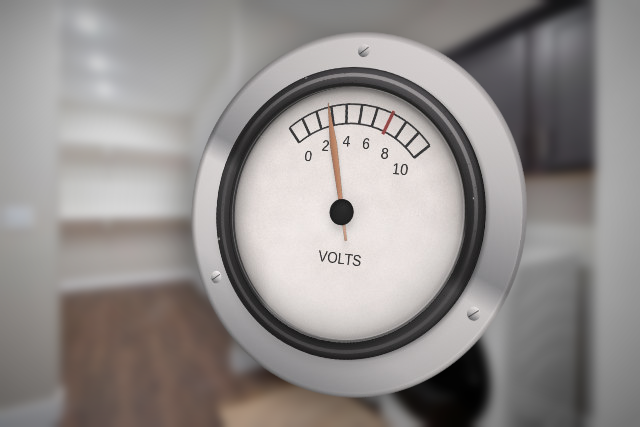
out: 3 V
